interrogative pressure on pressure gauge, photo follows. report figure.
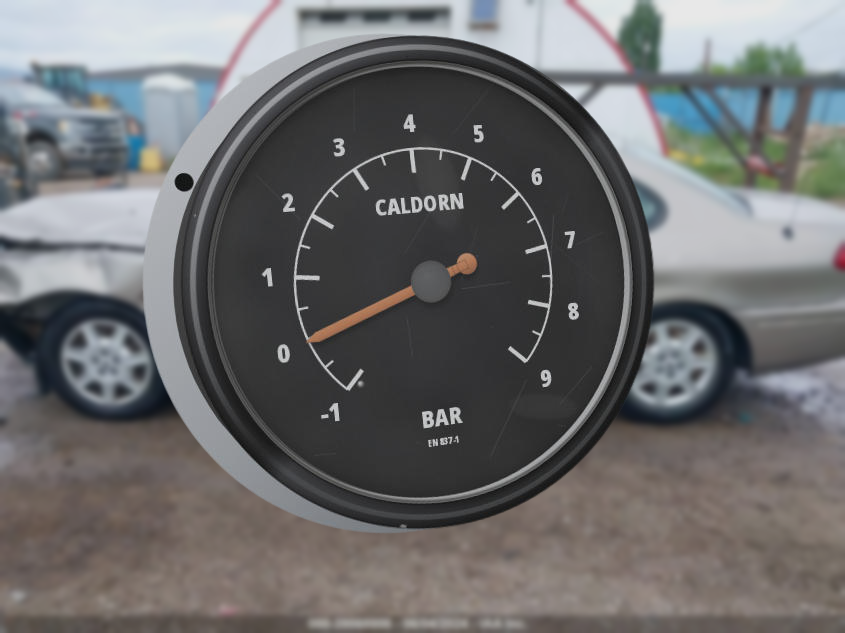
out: 0 bar
